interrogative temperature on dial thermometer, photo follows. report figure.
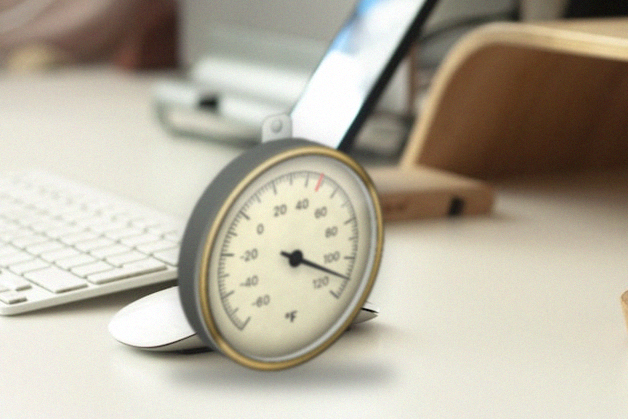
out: 110 °F
